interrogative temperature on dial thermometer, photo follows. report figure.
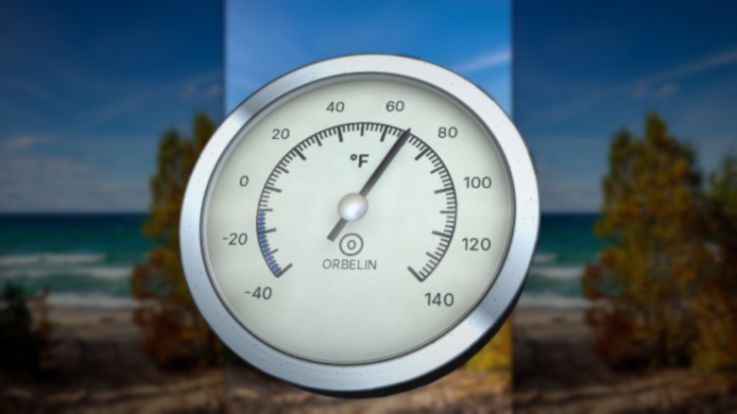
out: 70 °F
